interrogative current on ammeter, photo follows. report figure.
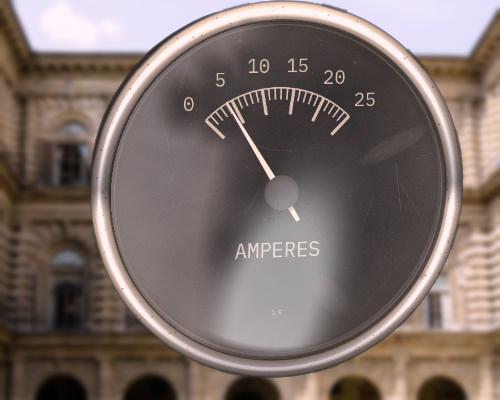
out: 4 A
